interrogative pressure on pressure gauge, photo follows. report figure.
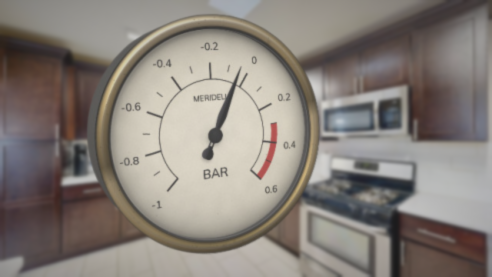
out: -0.05 bar
